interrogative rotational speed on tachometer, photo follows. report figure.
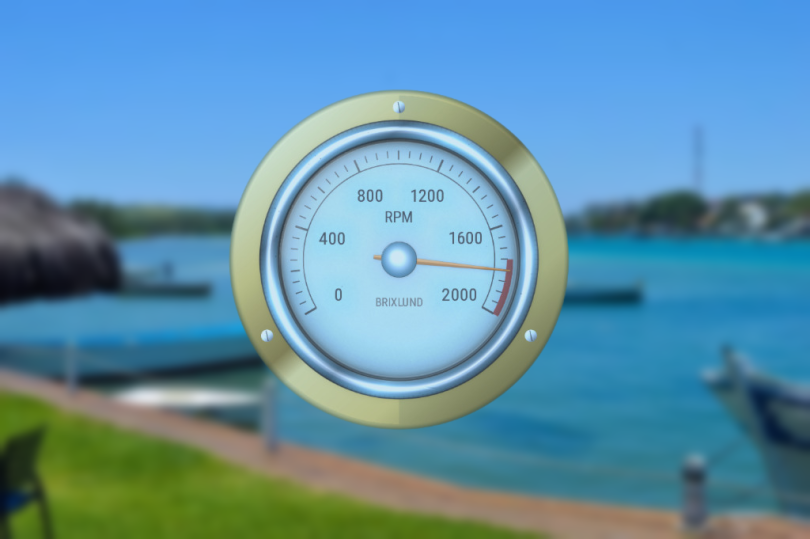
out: 1800 rpm
